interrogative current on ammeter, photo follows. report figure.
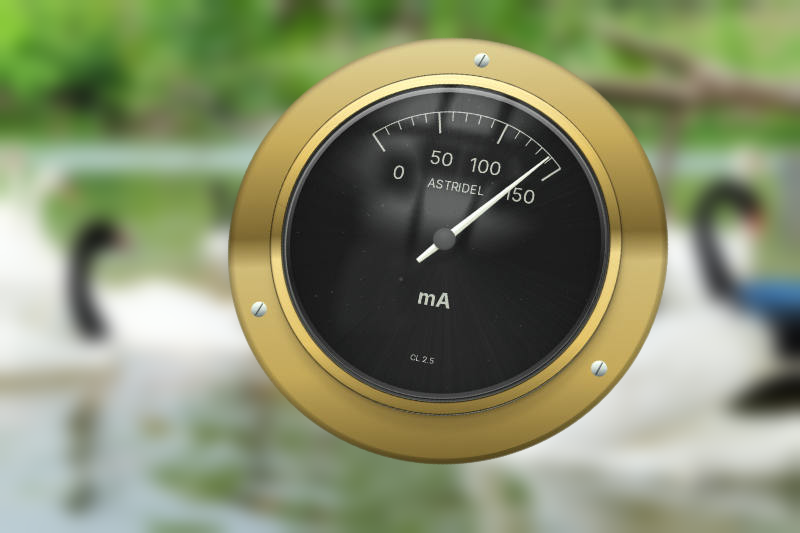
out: 140 mA
